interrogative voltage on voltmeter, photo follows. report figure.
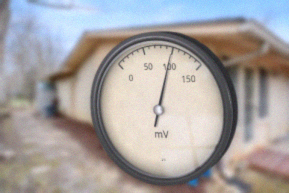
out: 100 mV
